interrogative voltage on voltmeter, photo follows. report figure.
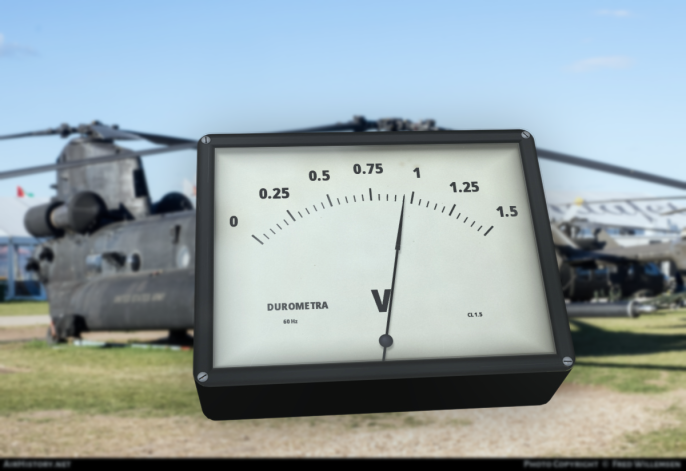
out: 0.95 V
